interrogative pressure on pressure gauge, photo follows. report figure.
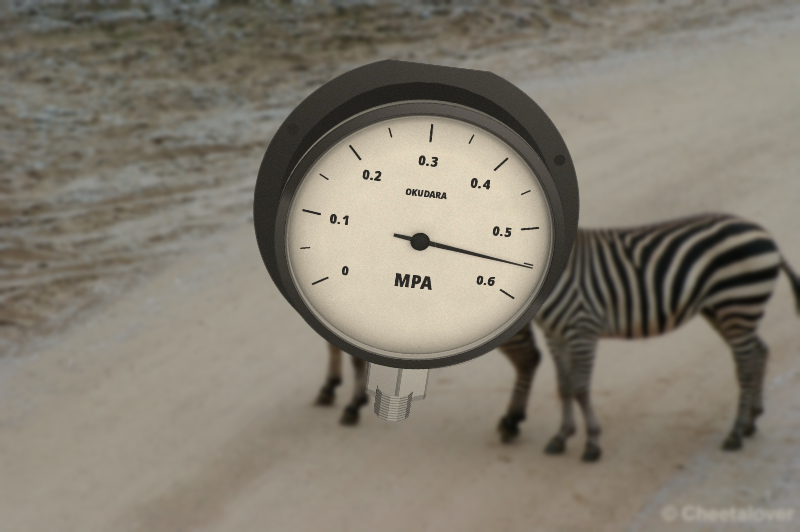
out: 0.55 MPa
